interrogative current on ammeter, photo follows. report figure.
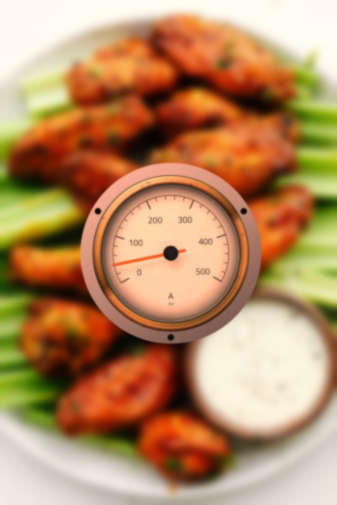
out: 40 A
